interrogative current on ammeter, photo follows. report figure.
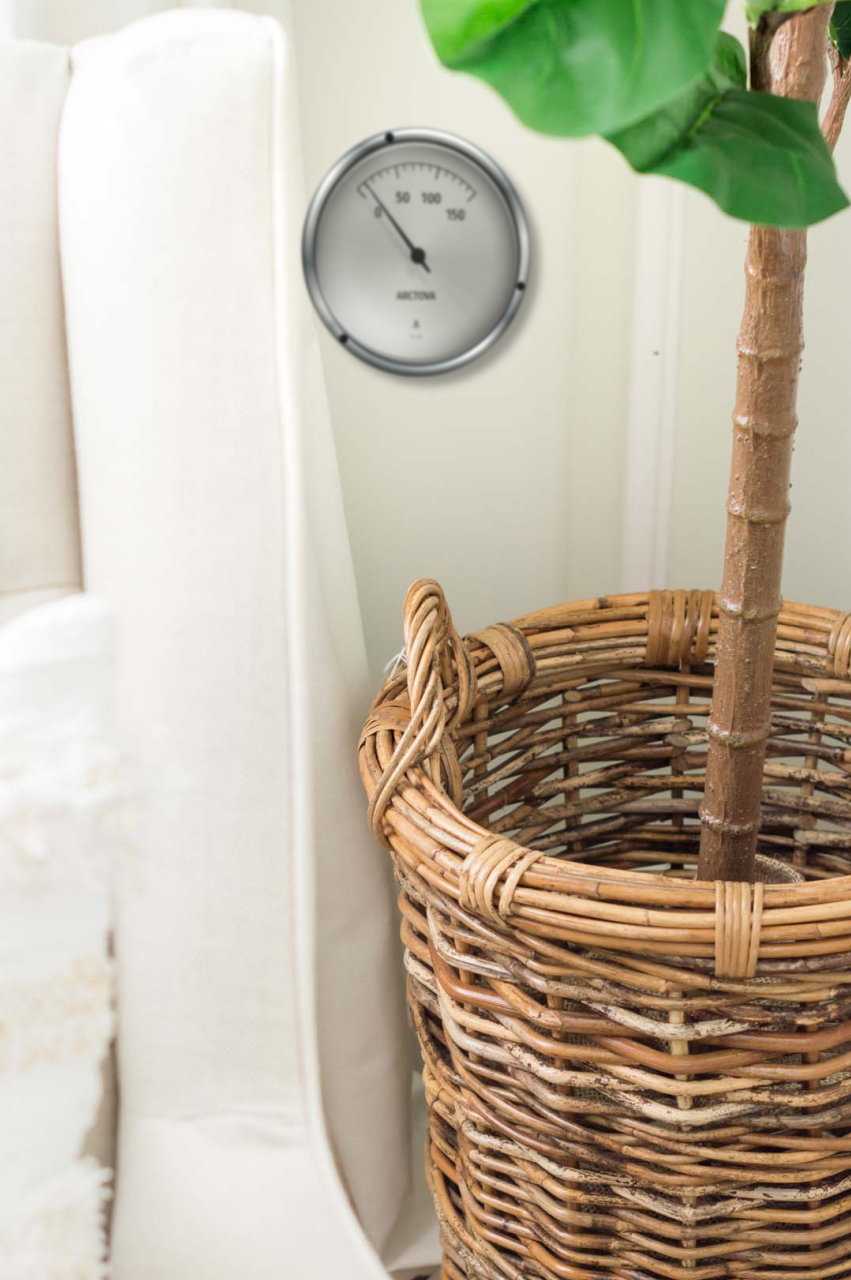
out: 10 A
